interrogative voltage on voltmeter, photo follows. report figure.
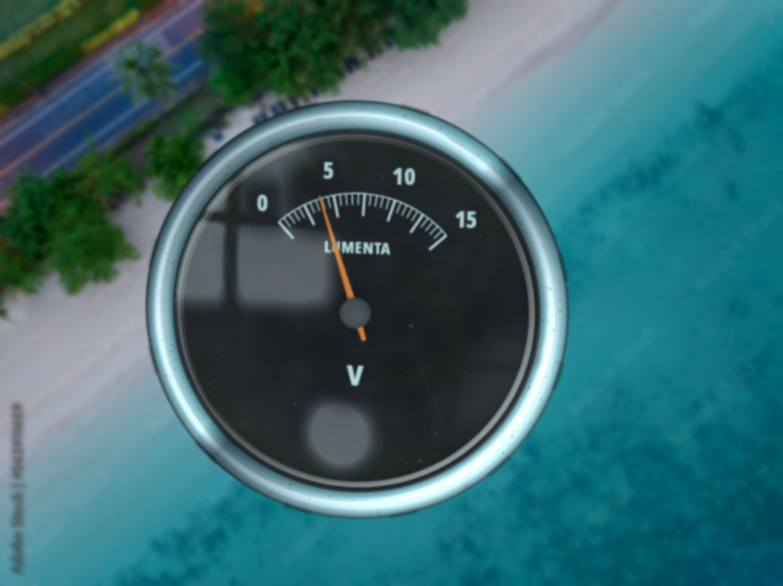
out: 4 V
